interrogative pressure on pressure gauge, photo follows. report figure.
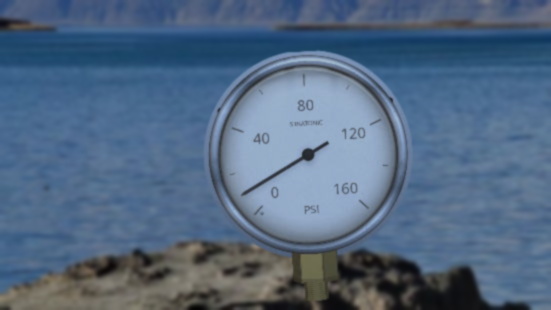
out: 10 psi
